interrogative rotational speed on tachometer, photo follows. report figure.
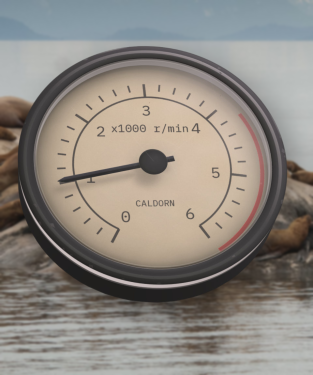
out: 1000 rpm
